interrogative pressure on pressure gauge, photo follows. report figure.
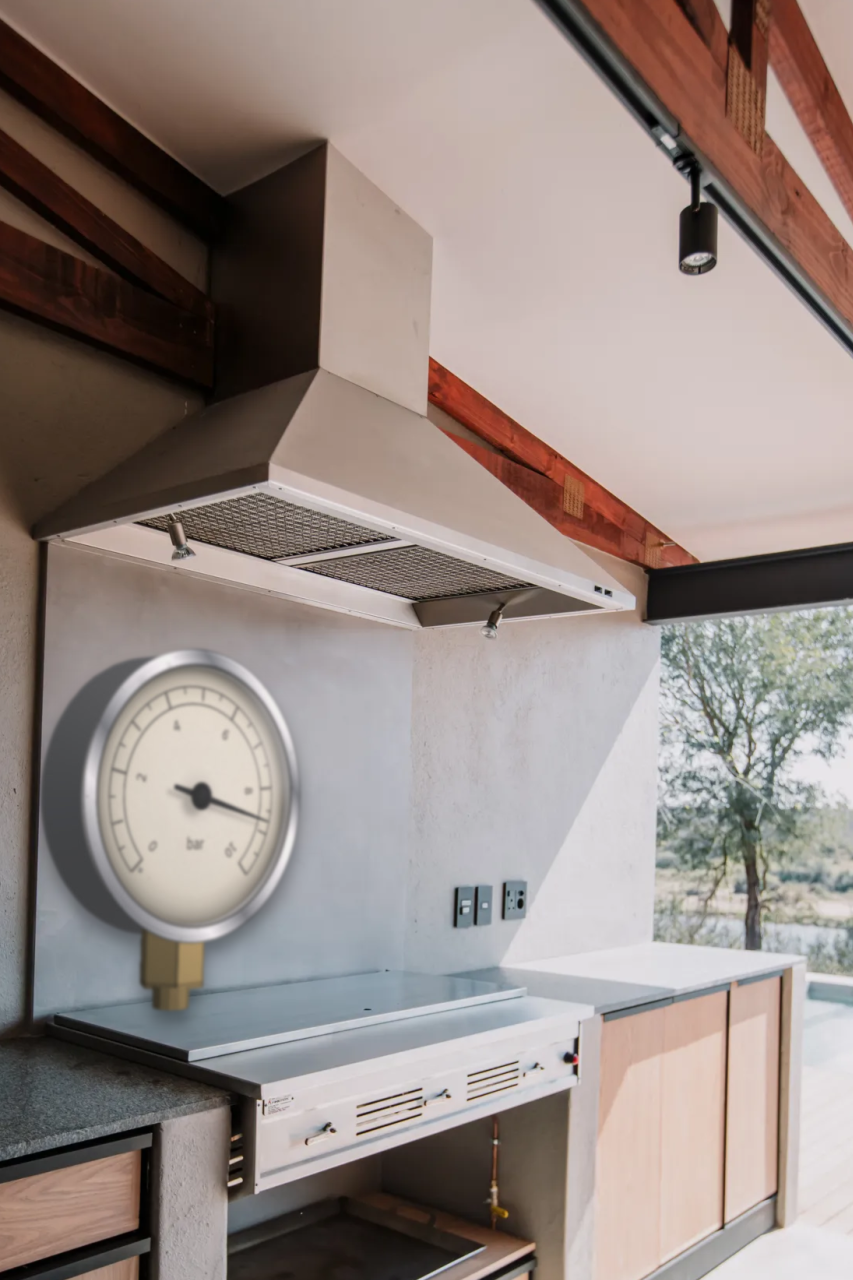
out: 8.75 bar
